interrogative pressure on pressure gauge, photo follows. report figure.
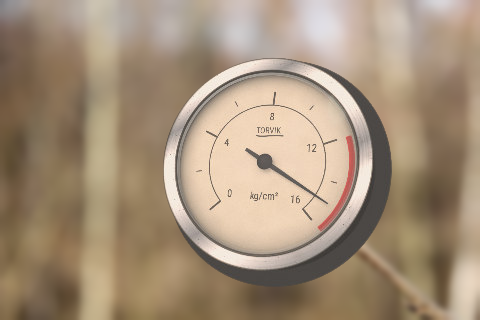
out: 15 kg/cm²
